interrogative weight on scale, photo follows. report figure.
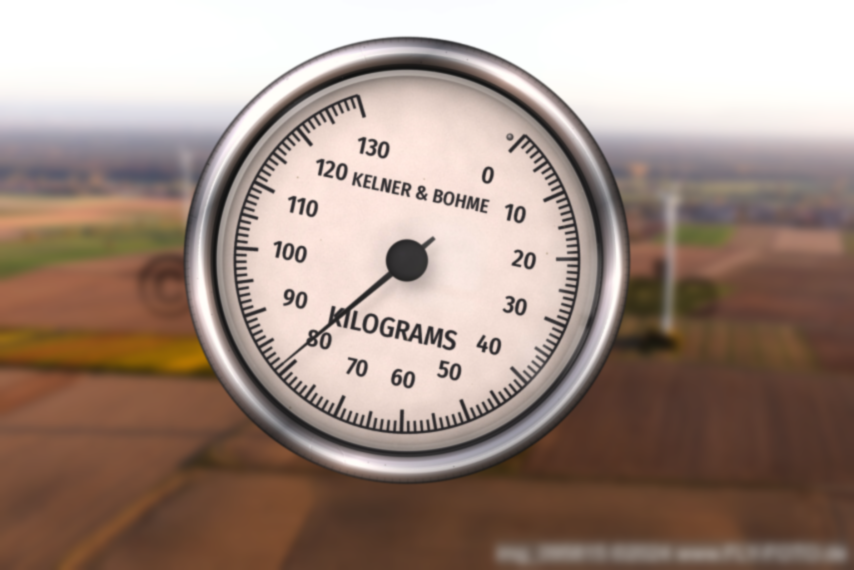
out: 81 kg
